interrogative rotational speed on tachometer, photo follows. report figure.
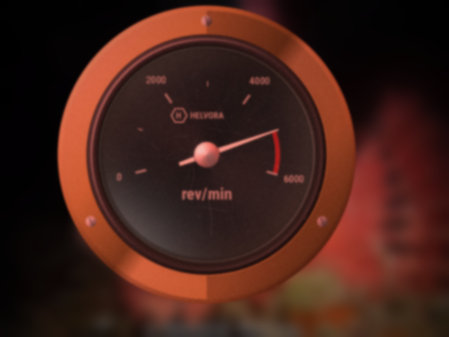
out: 5000 rpm
